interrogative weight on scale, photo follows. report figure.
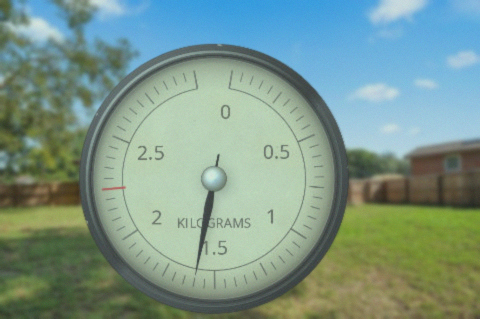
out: 1.6 kg
